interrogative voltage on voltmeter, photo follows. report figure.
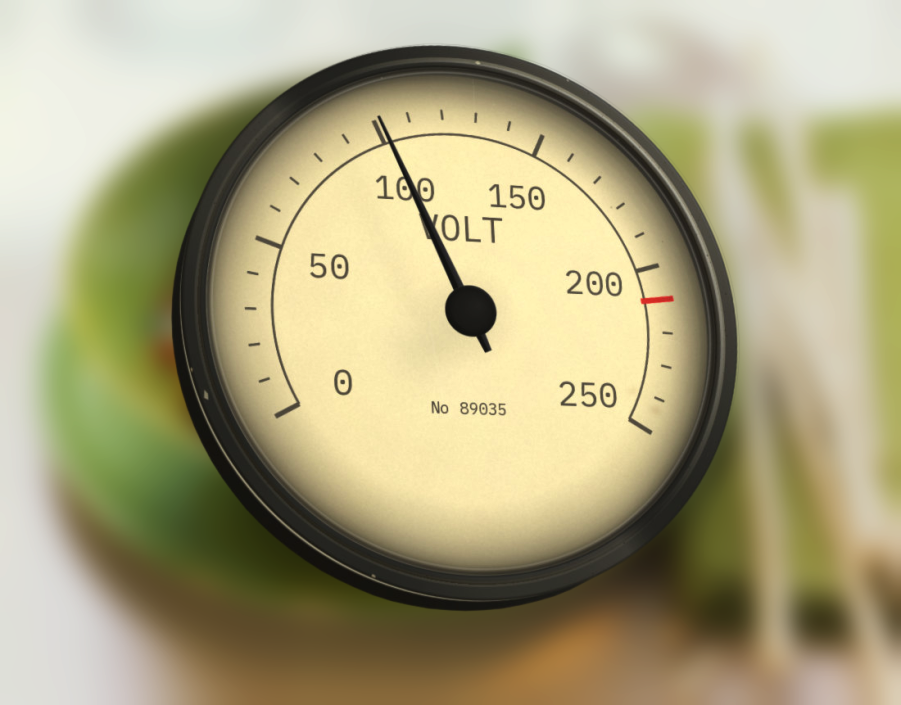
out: 100 V
